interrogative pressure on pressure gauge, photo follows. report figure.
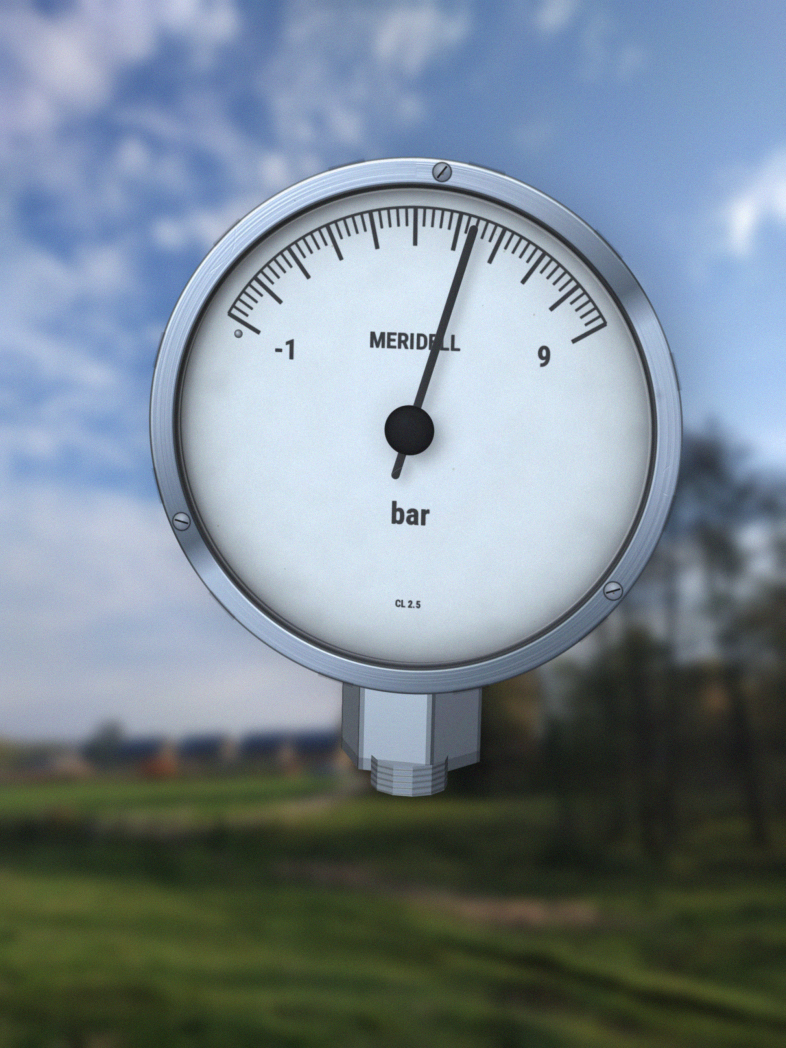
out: 5.4 bar
